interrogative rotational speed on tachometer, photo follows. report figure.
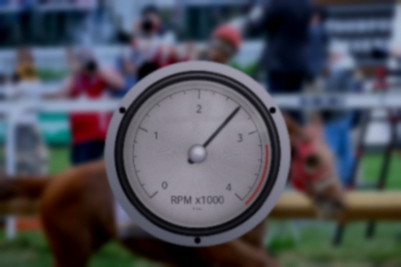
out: 2600 rpm
